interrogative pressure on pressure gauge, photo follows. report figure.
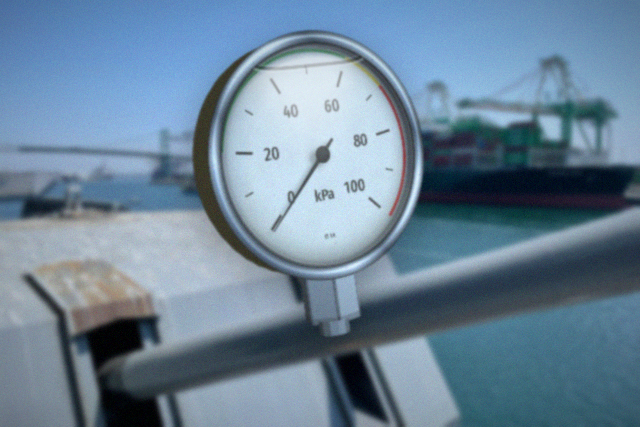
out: 0 kPa
